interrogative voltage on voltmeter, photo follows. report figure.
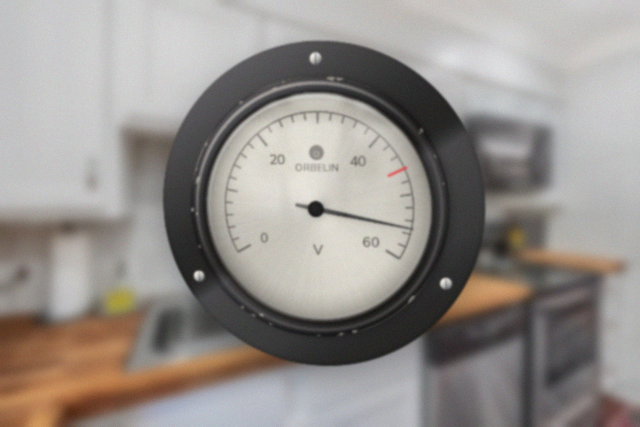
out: 55 V
